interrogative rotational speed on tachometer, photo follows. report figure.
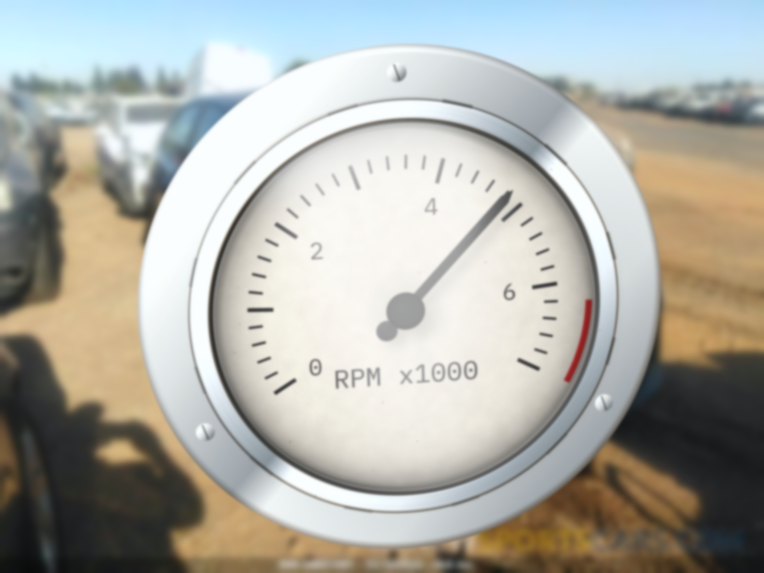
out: 4800 rpm
